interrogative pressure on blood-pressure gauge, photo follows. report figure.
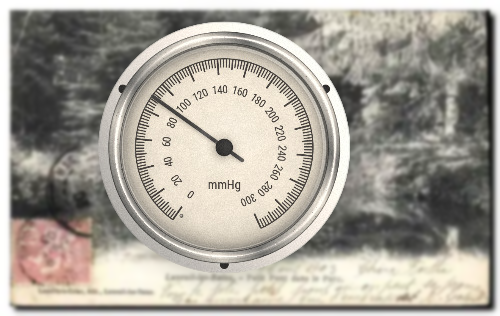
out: 90 mmHg
